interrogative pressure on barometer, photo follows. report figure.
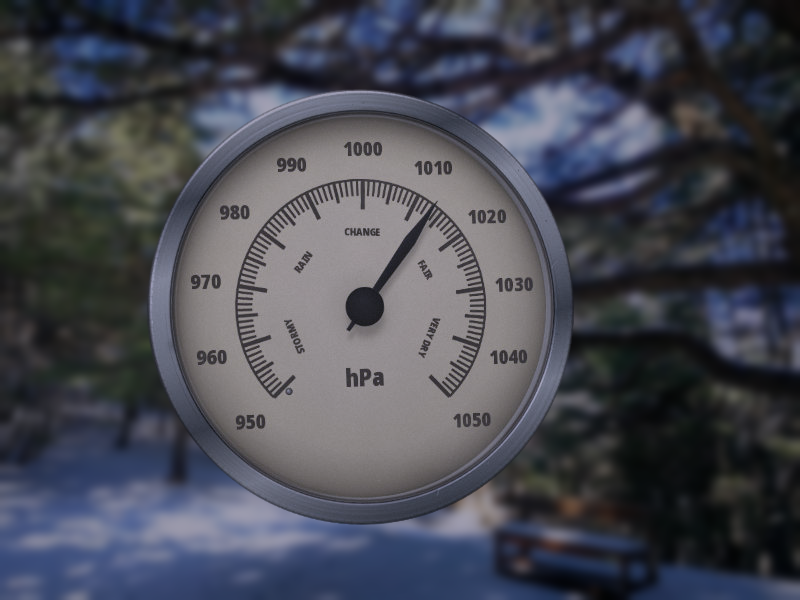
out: 1013 hPa
